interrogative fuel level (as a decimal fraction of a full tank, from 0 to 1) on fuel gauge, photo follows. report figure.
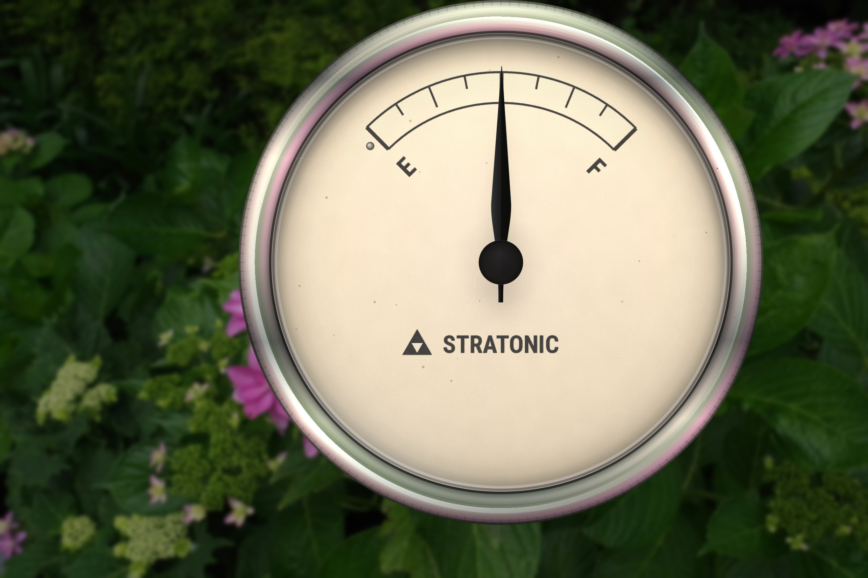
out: 0.5
